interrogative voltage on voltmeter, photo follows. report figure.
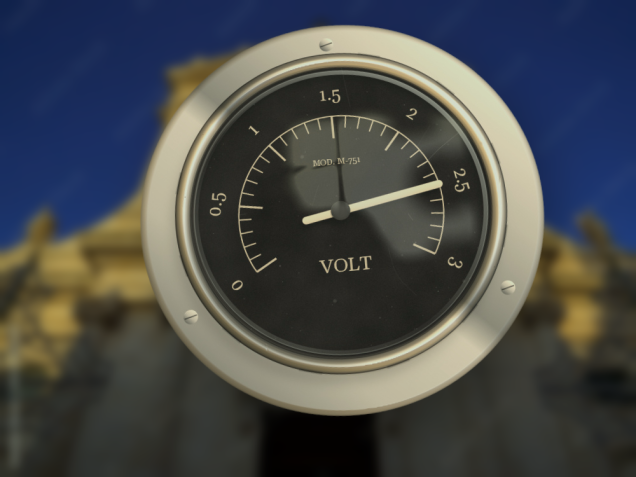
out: 2.5 V
